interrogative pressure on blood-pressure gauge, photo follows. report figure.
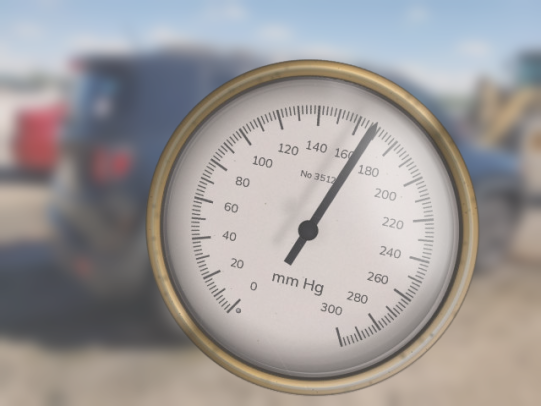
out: 168 mmHg
